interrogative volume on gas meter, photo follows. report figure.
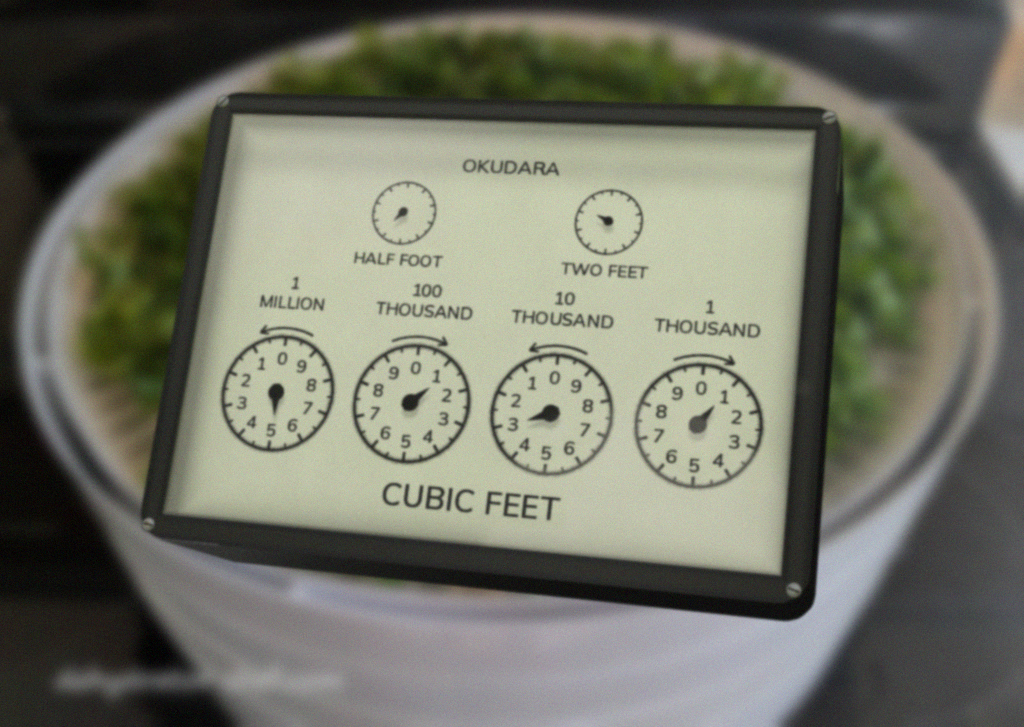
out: 513100 ft³
